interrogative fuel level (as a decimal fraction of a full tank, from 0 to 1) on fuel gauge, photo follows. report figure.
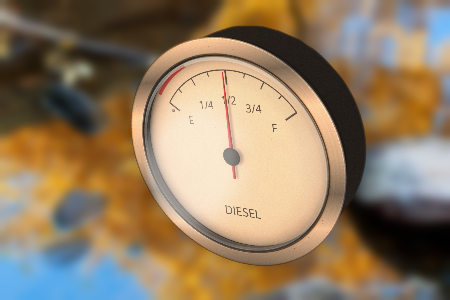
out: 0.5
